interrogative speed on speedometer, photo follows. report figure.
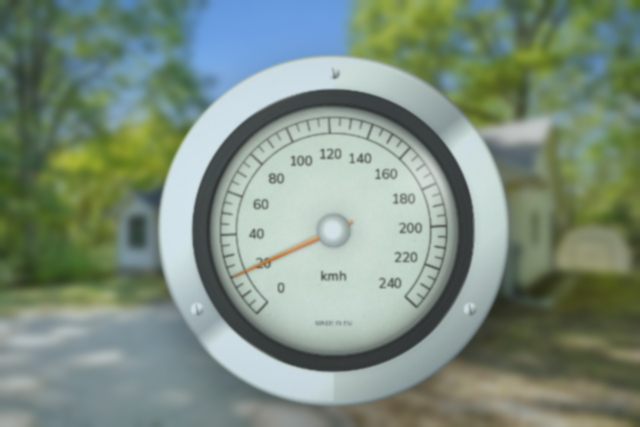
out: 20 km/h
